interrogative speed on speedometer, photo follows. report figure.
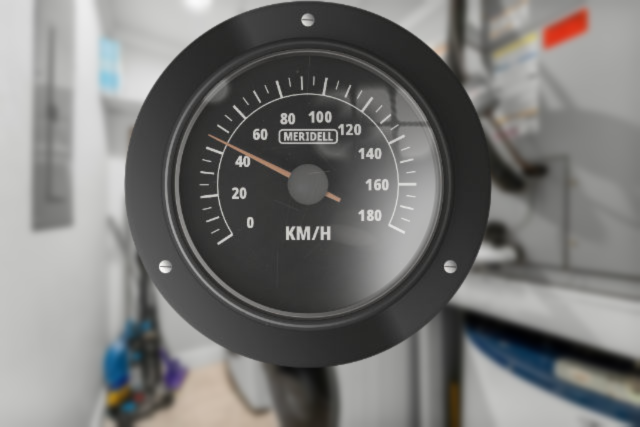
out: 45 km/h
